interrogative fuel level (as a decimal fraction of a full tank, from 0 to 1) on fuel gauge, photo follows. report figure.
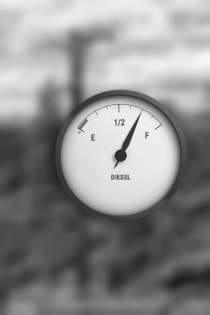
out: 0.75
